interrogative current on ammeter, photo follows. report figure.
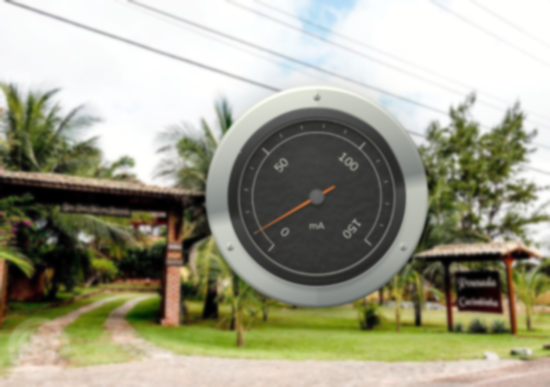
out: 10 mA
